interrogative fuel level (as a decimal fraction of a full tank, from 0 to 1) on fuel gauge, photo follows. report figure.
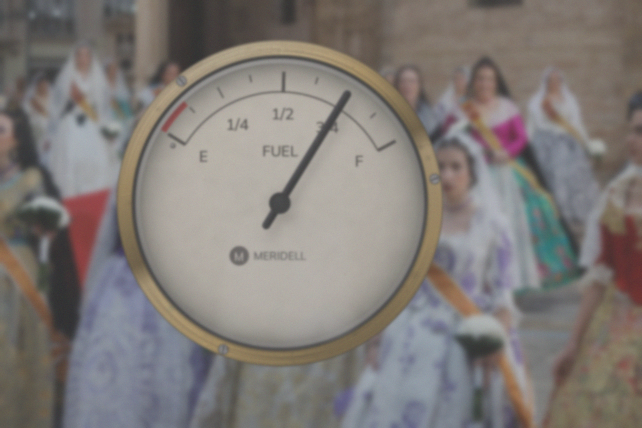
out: 0.75
